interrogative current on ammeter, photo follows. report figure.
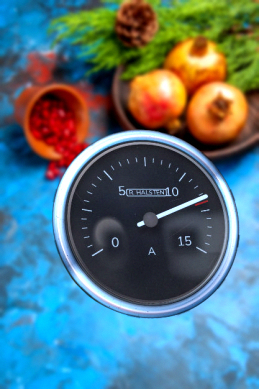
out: 11.75 A
